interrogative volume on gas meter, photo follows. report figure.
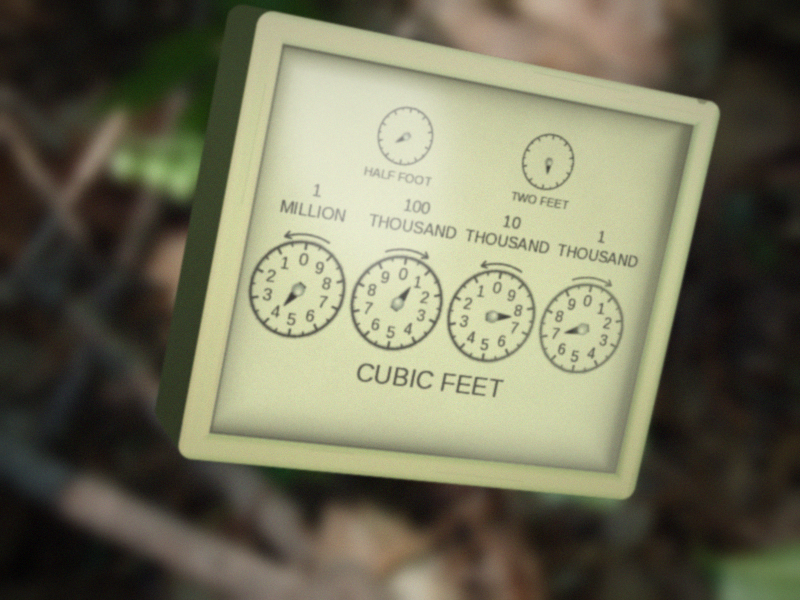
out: 407700 ft³
